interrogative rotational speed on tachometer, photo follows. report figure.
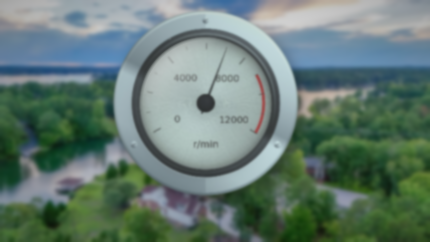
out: 7000 rpm
